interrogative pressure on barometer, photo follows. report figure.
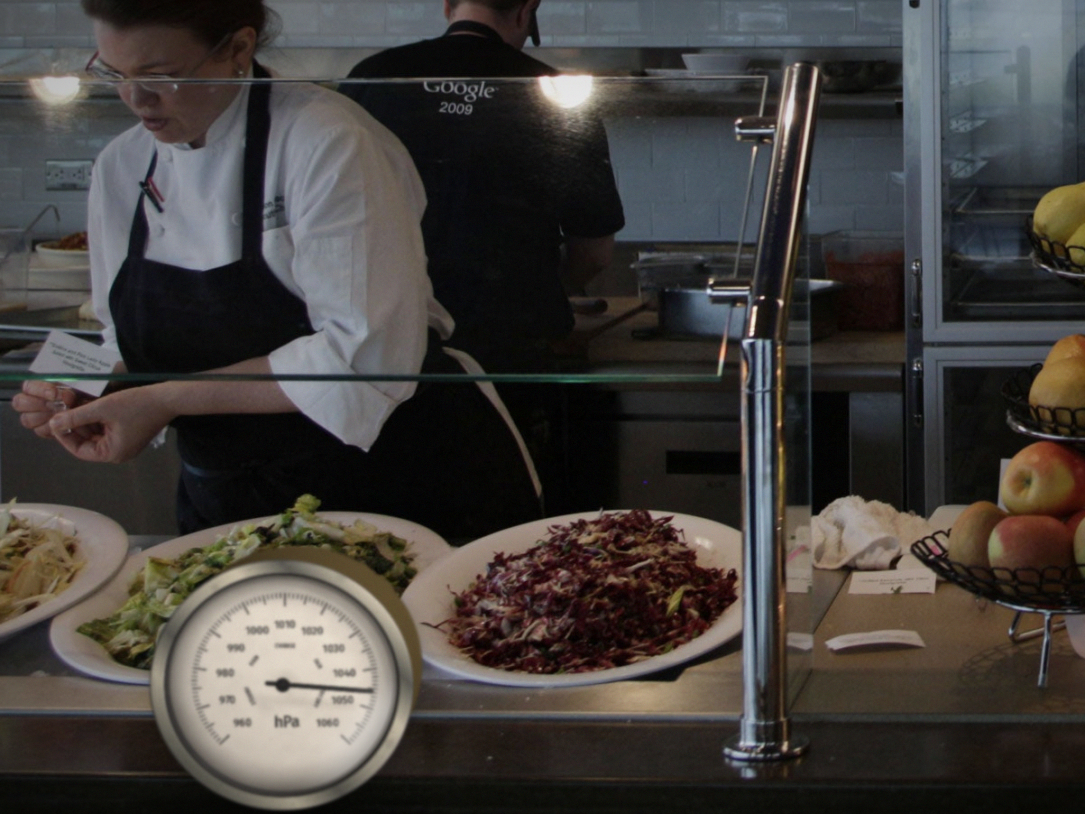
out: 1045 hPa
